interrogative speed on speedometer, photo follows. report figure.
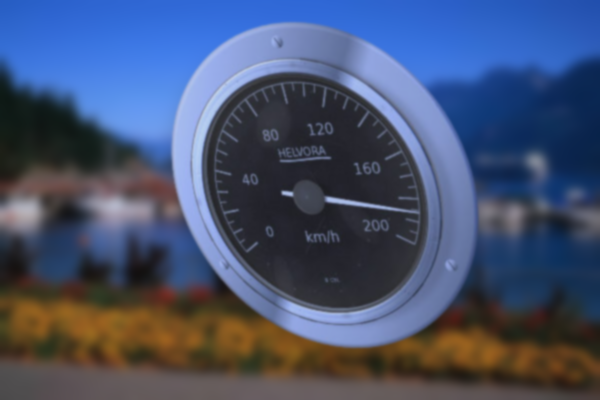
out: 185 km/h
